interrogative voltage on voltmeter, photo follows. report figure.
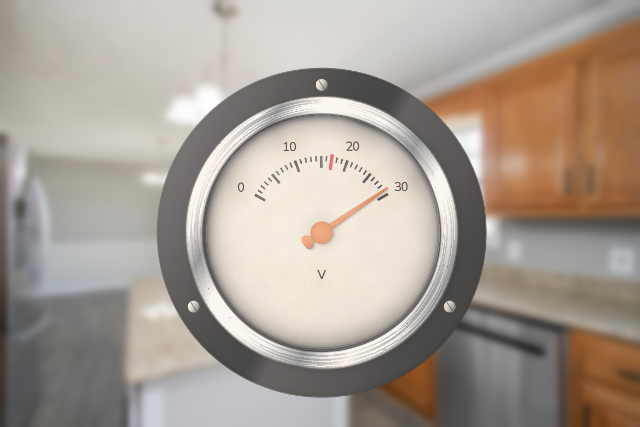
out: 29 V
